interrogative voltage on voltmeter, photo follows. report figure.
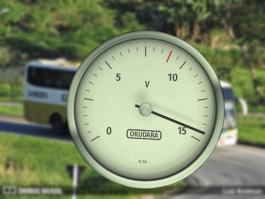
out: 14.5 V
